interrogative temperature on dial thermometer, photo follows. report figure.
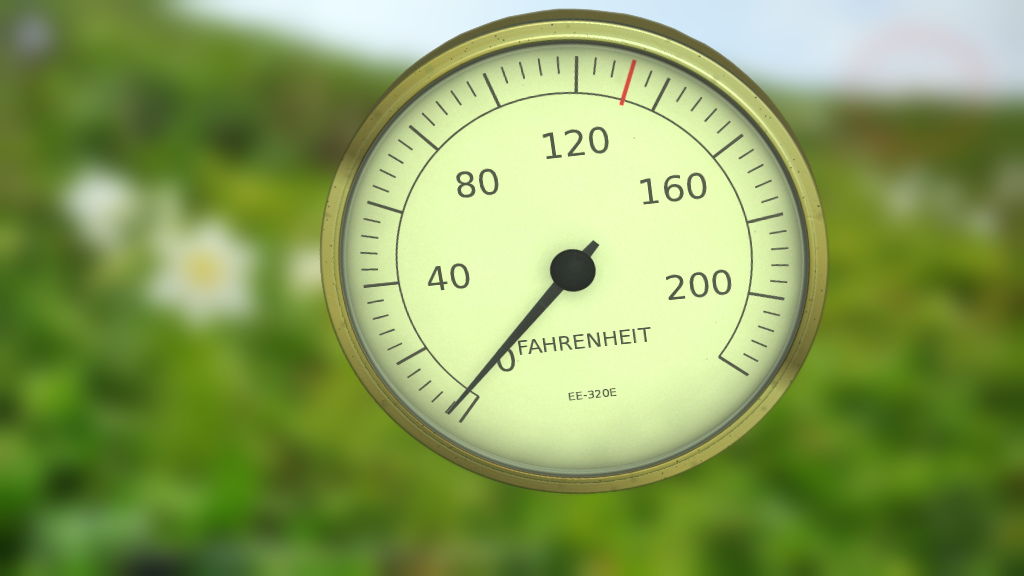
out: 4 °F
